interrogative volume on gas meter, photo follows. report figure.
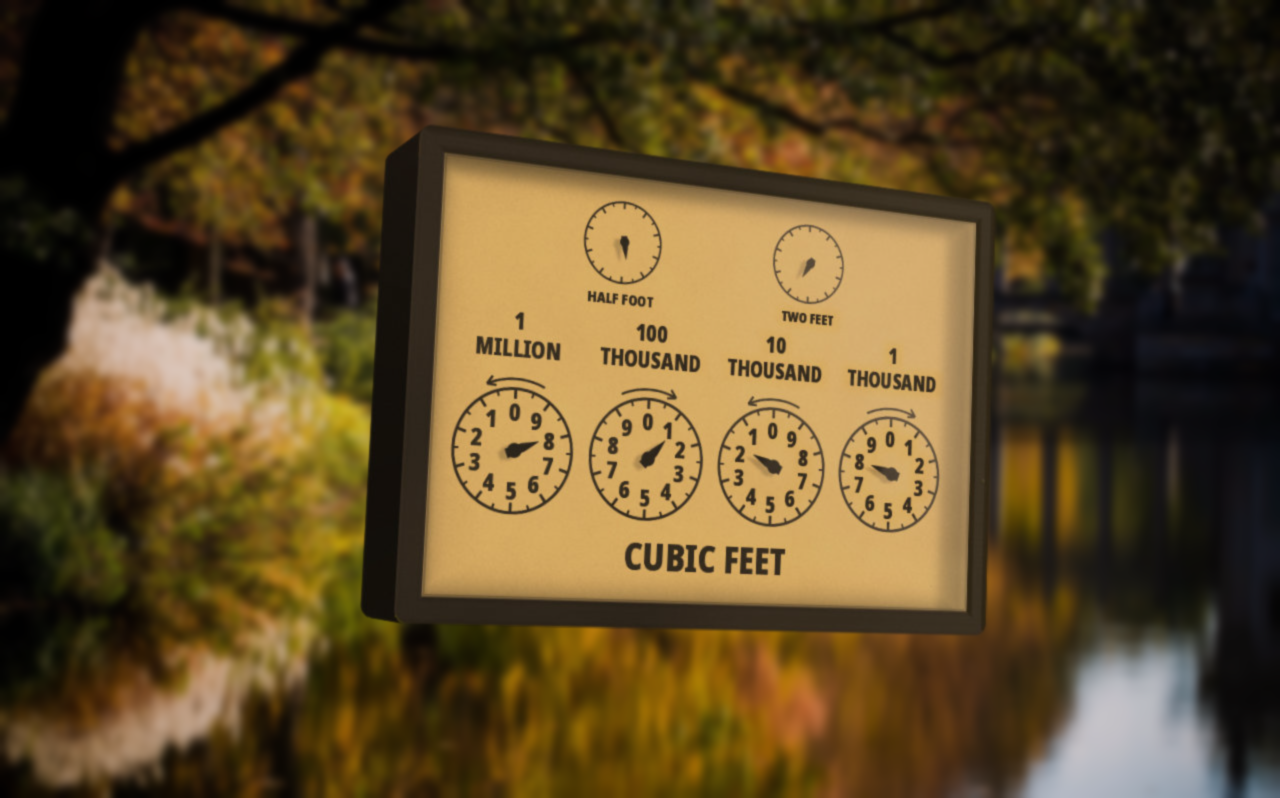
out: 811800 ft³
